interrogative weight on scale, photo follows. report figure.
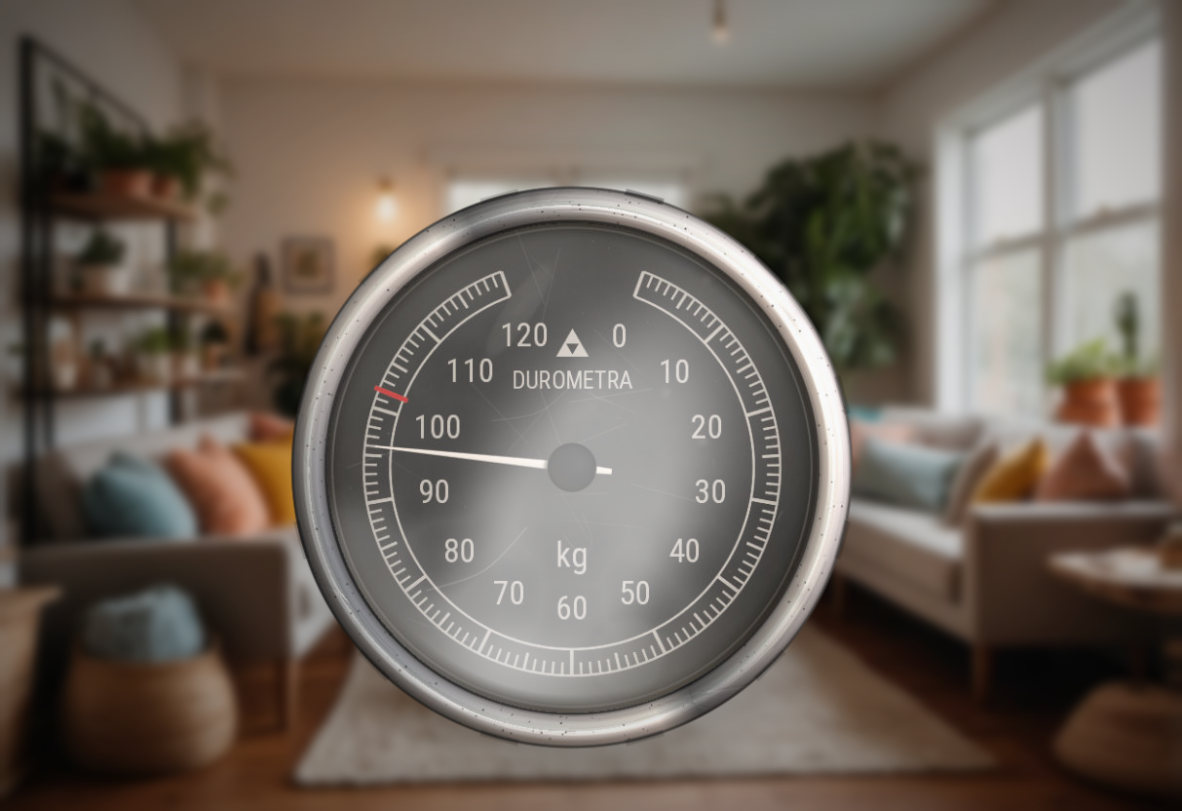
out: 96 kg
